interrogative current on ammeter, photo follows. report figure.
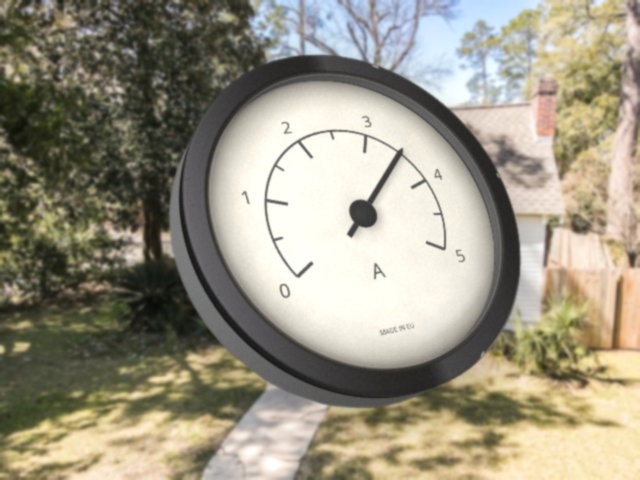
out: 3.5 A
